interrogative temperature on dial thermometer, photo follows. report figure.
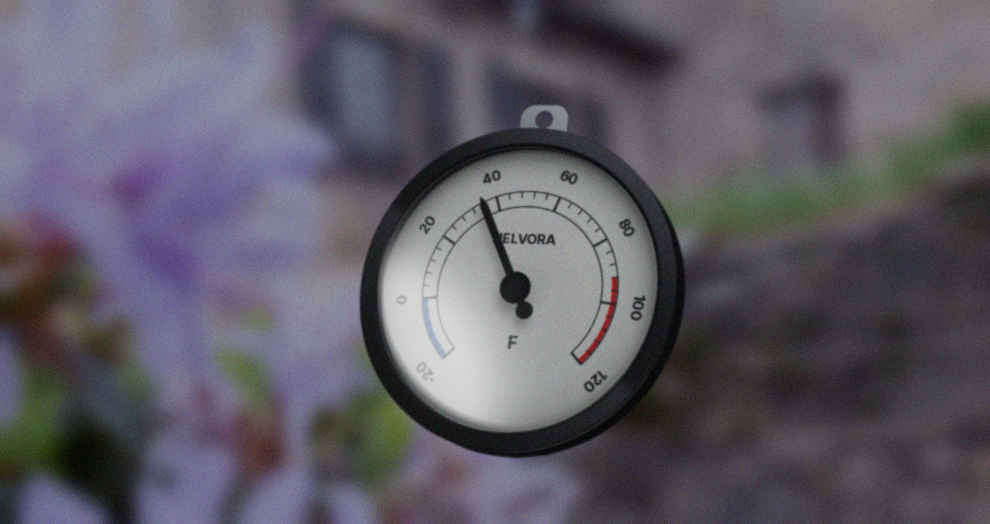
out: 36 °F
